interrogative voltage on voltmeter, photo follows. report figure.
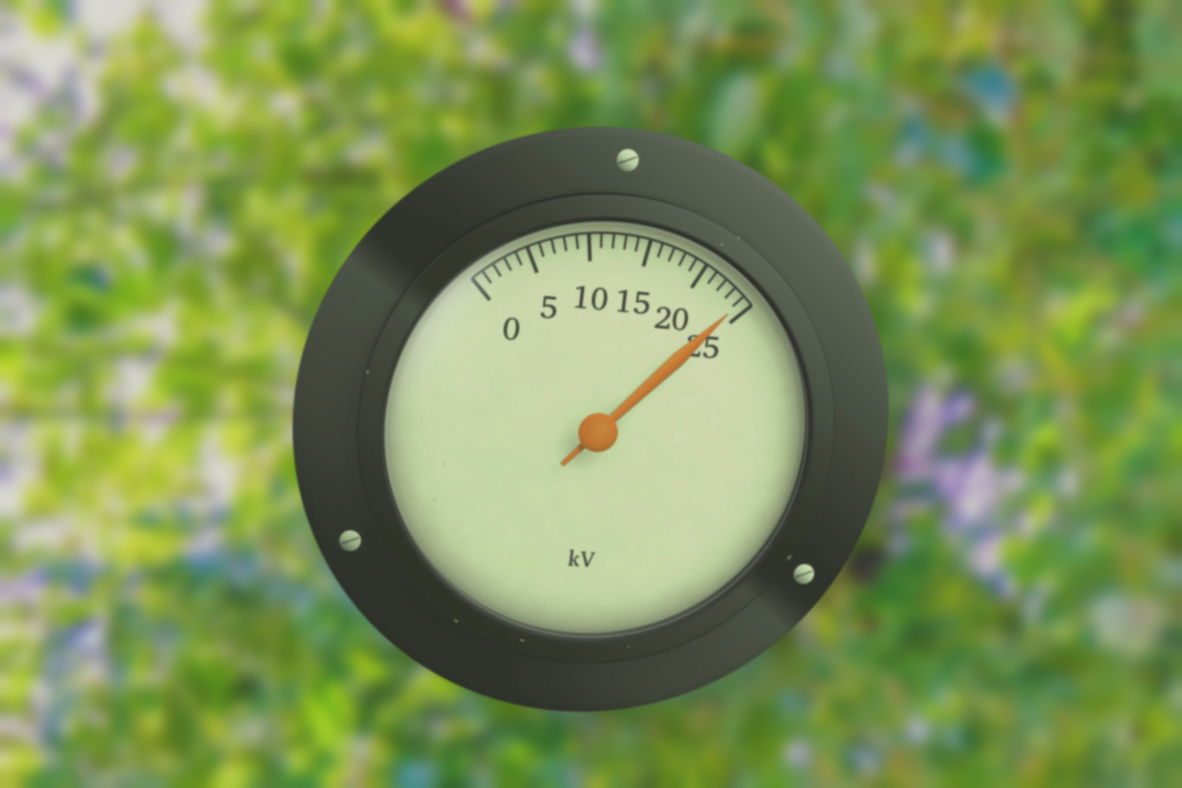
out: 24 kV
